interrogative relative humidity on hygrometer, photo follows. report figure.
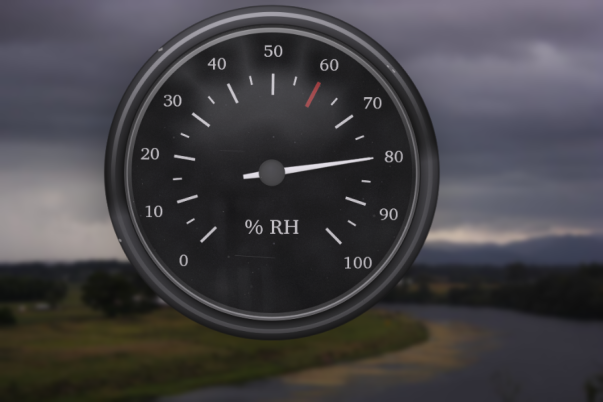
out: 80 %
